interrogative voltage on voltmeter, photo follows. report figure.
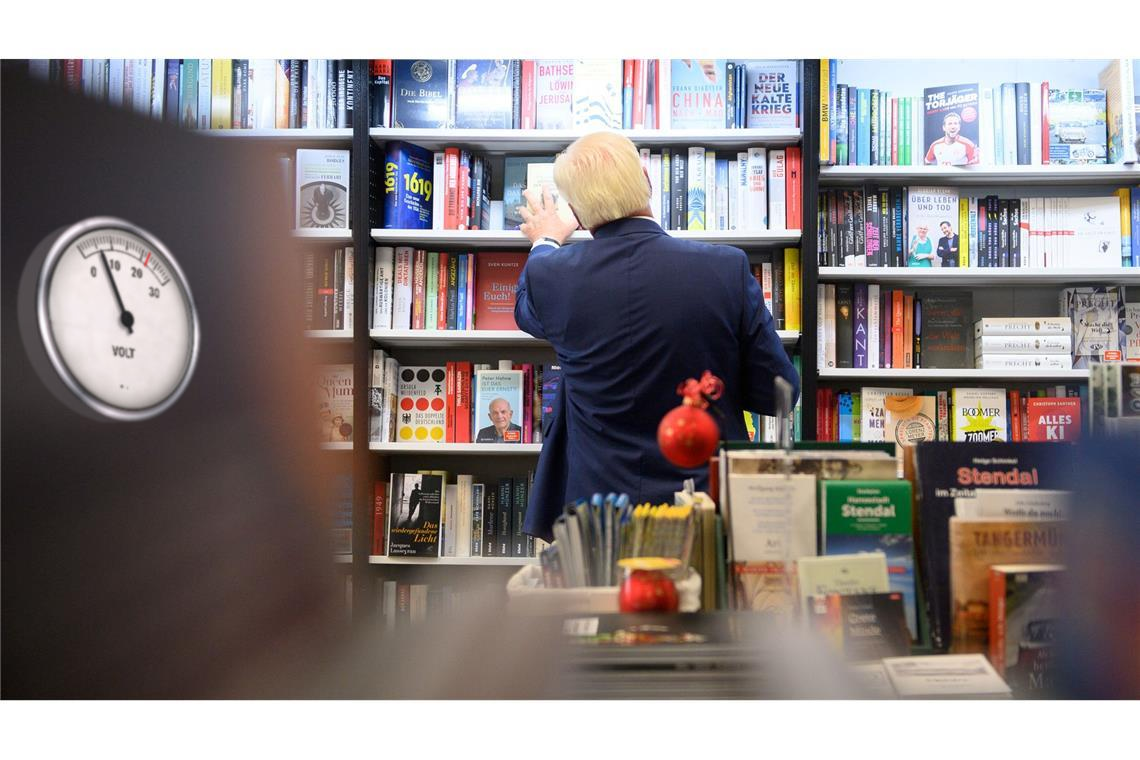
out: 5 V
